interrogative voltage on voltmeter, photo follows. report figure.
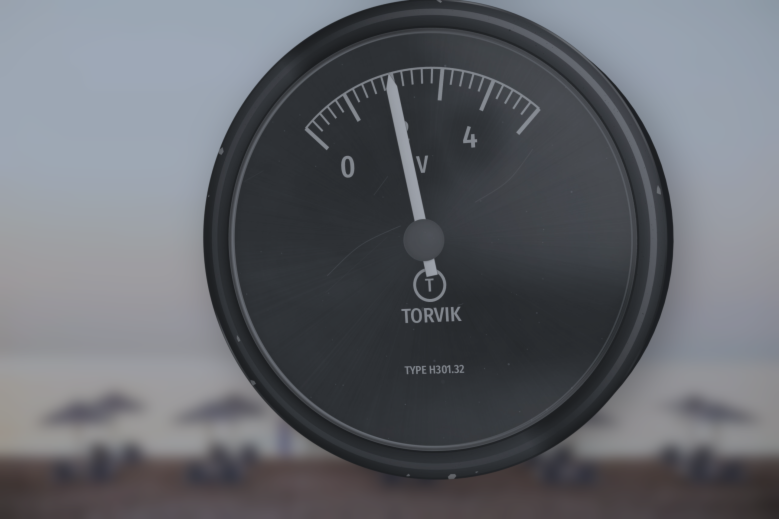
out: 2 V
